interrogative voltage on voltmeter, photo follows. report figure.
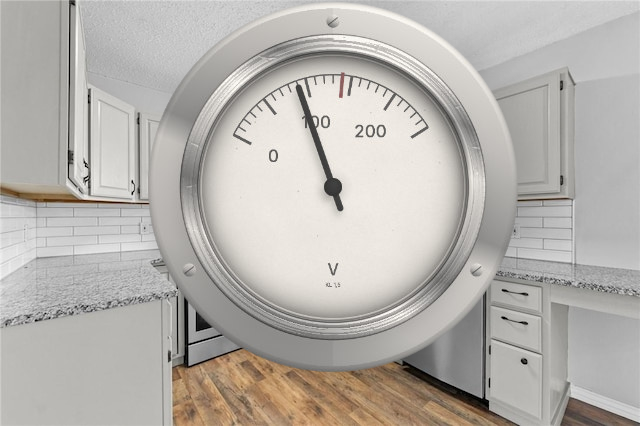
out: 90 V
